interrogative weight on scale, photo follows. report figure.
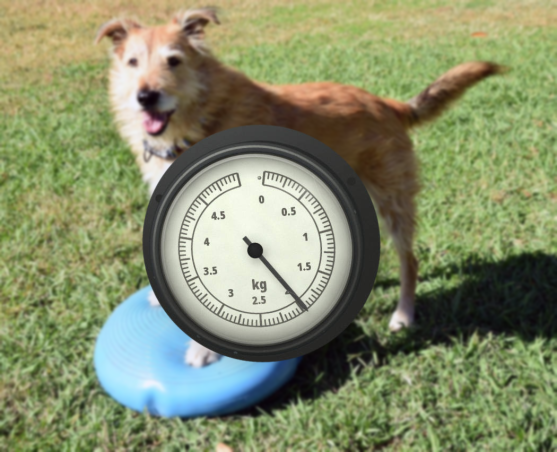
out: 1.95 kg
